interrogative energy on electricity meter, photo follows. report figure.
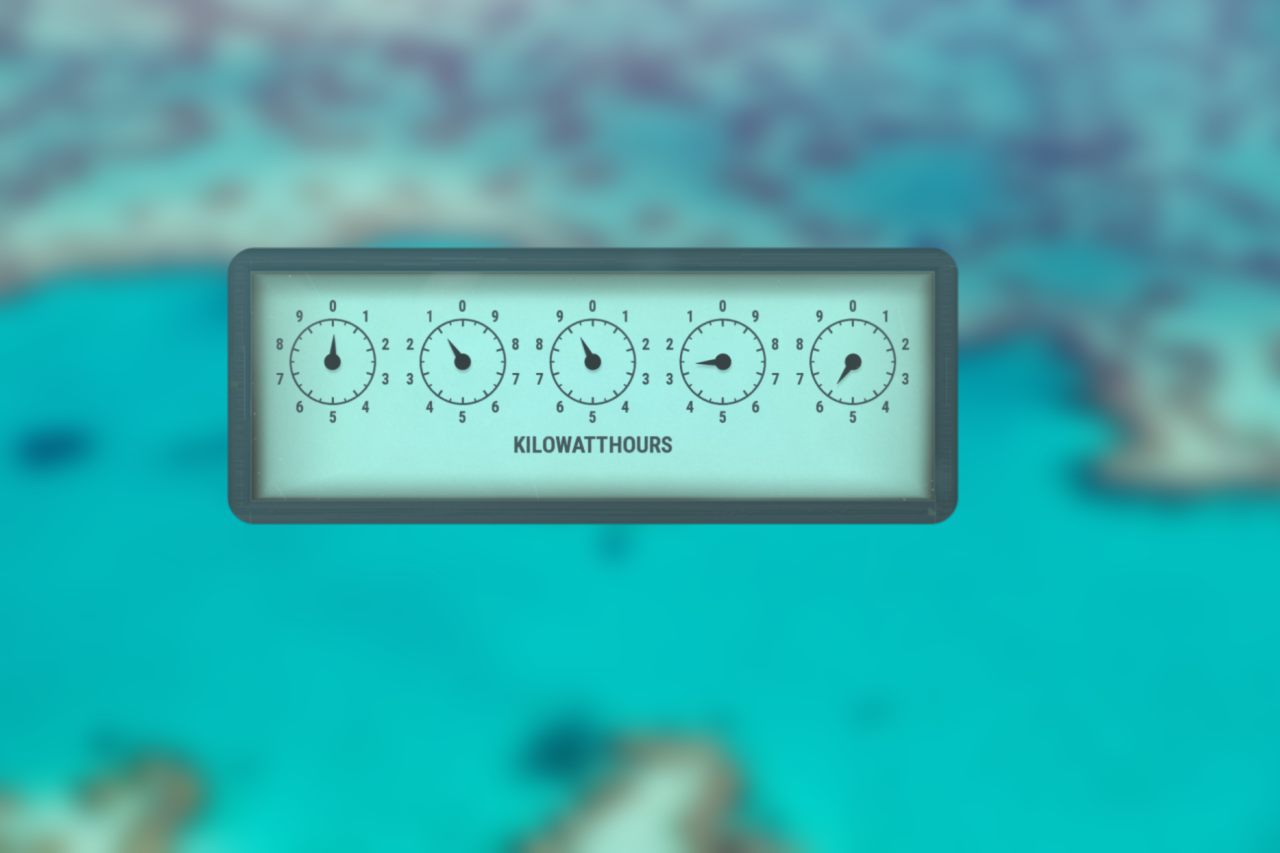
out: 926 kWh
